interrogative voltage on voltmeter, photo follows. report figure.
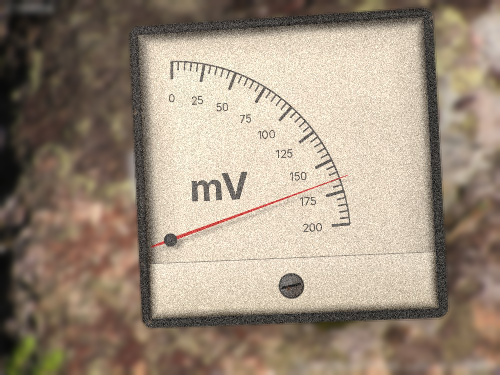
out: 165 mV
